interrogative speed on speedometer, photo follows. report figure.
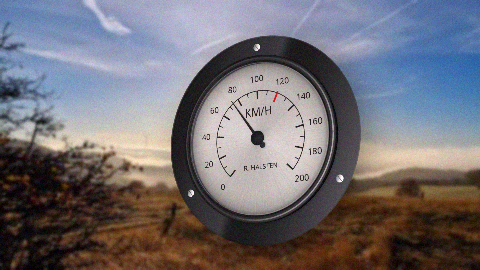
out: 75 km/h
